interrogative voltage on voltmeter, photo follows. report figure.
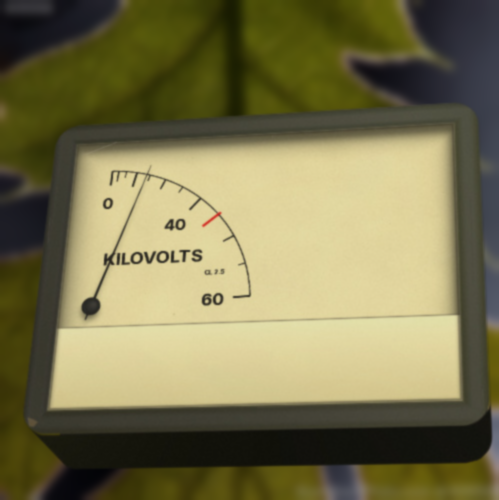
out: 25 kV
